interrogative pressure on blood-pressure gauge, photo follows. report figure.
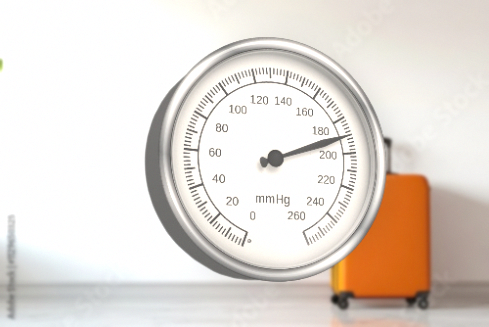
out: 190 mmHg
